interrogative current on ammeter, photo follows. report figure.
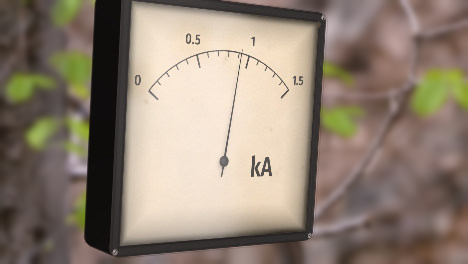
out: 0.9 kA
